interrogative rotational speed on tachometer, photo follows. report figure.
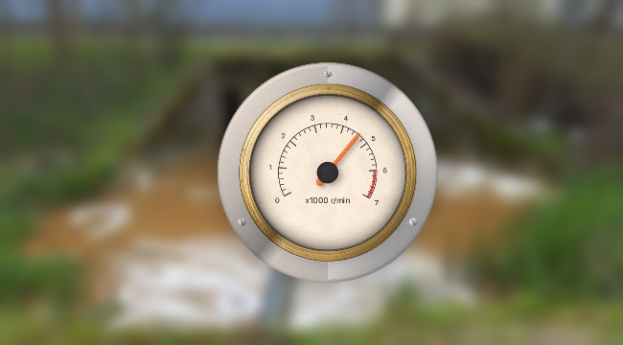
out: 4600 rpm
